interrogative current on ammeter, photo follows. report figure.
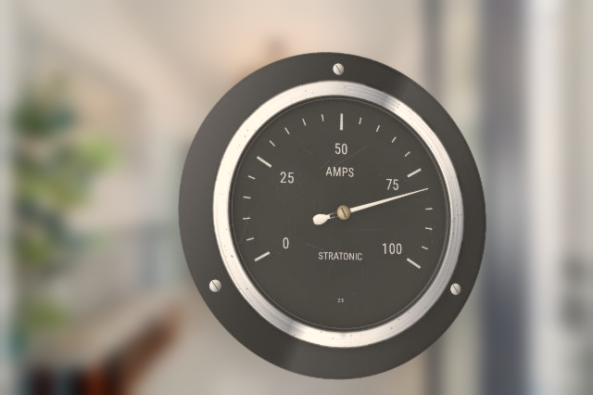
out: 80 A
